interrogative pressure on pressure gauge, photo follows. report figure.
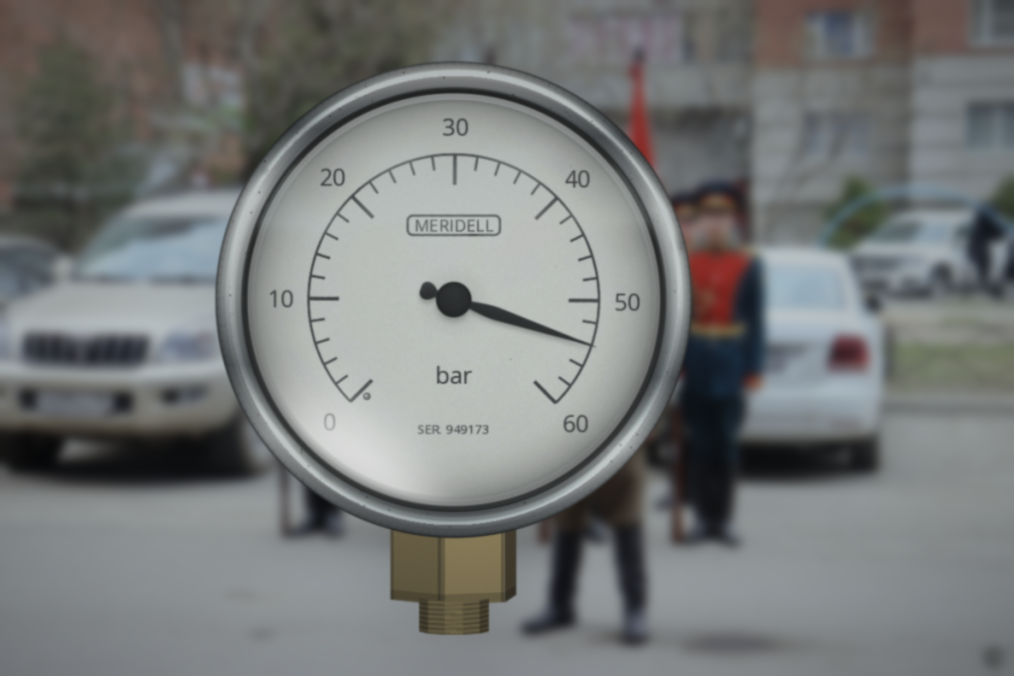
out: 54 bar
